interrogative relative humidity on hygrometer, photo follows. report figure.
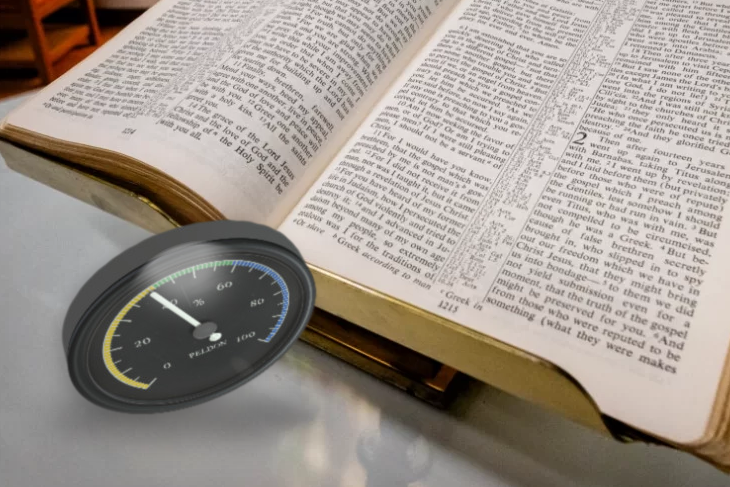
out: 40 %
